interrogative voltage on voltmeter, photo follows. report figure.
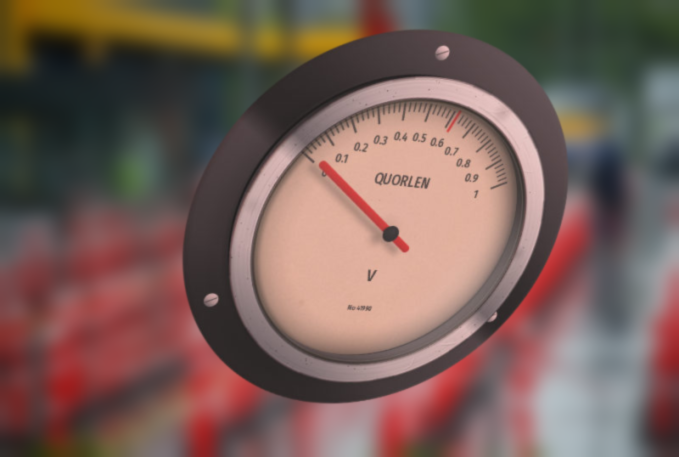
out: 0.02 V
